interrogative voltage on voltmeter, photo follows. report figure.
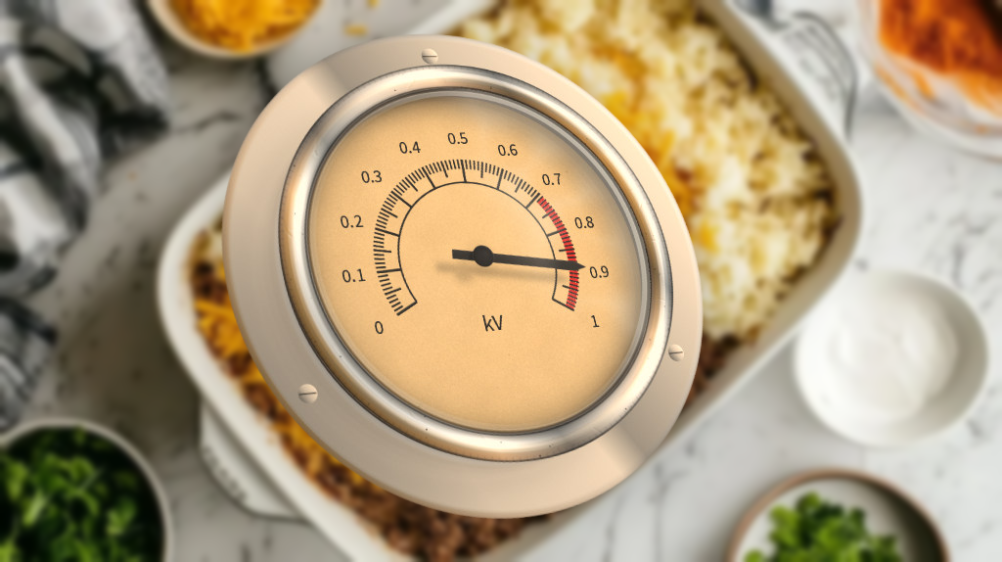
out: 0.9 kV
